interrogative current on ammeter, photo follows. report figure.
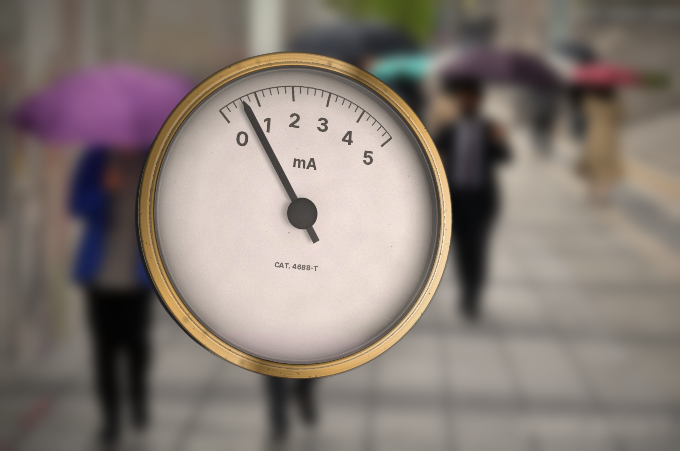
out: 0.6 mA
